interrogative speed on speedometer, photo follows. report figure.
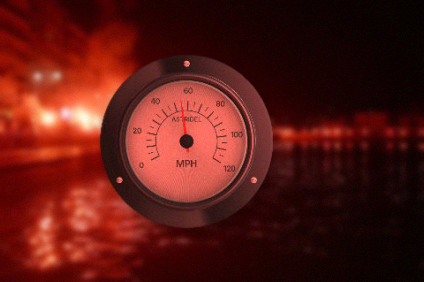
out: 55 mph
